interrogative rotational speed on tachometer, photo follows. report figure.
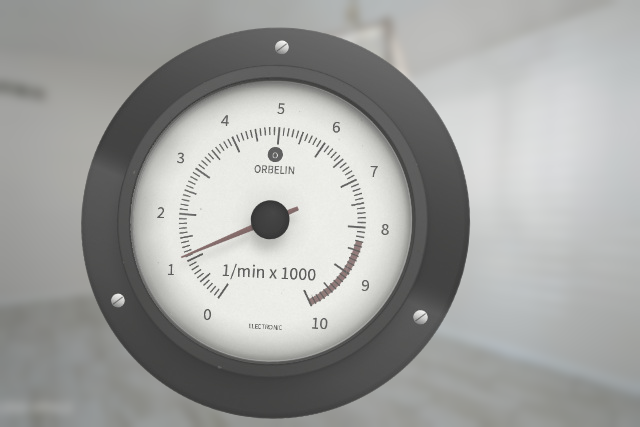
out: 1100 rpm
